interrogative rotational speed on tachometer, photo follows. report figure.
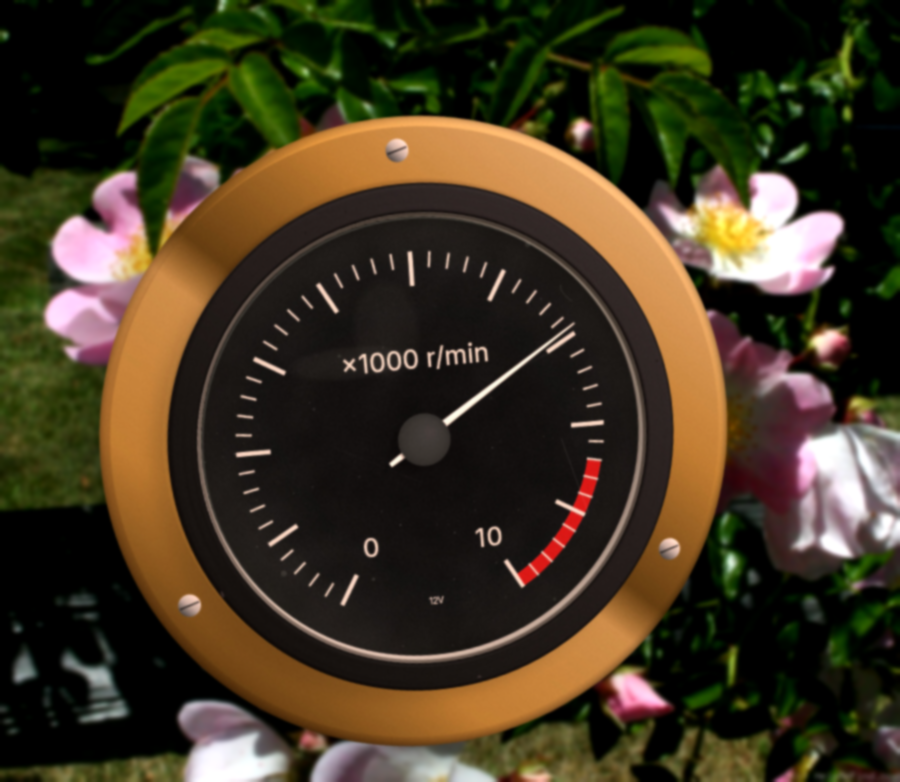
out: 6900 rpm
